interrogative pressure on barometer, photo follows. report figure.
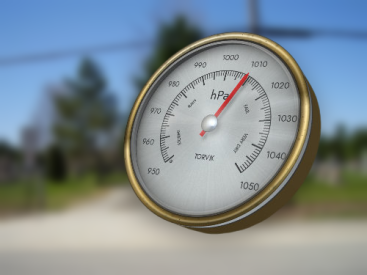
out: 1010 hPa
